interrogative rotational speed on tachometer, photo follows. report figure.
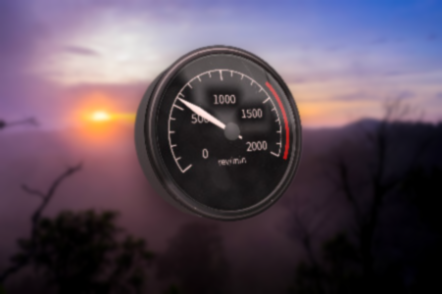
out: 550 rpm
